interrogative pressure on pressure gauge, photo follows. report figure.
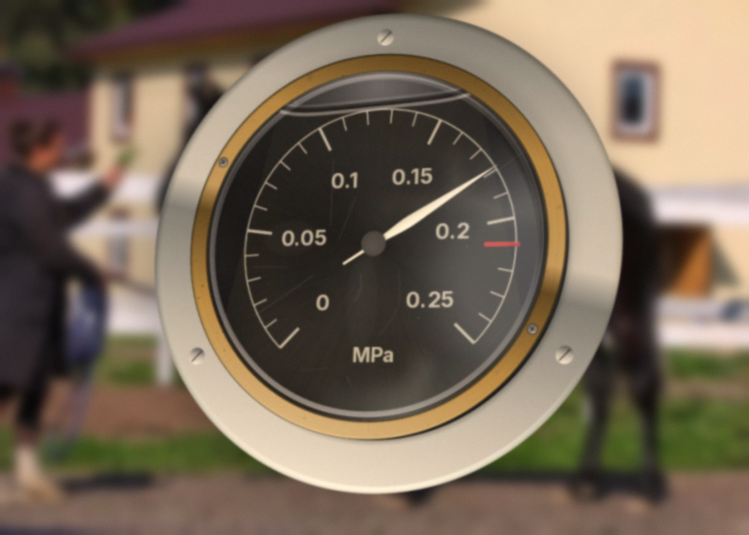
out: 0.18 MPa
